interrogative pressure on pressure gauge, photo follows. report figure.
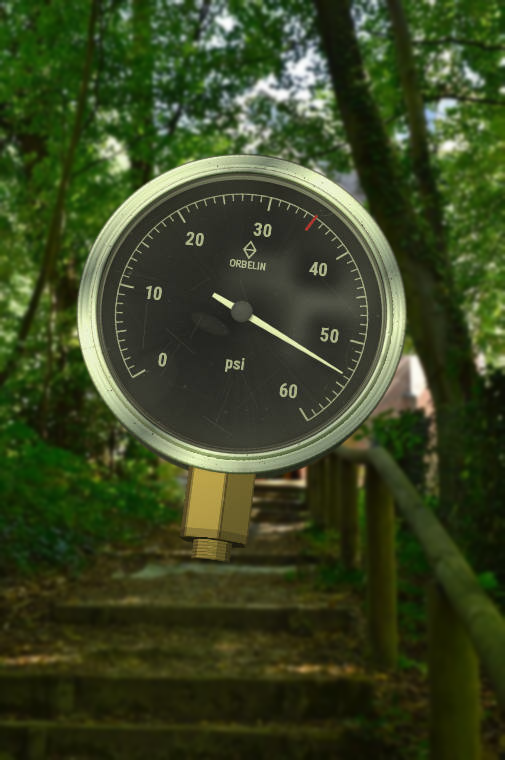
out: 54 psi
